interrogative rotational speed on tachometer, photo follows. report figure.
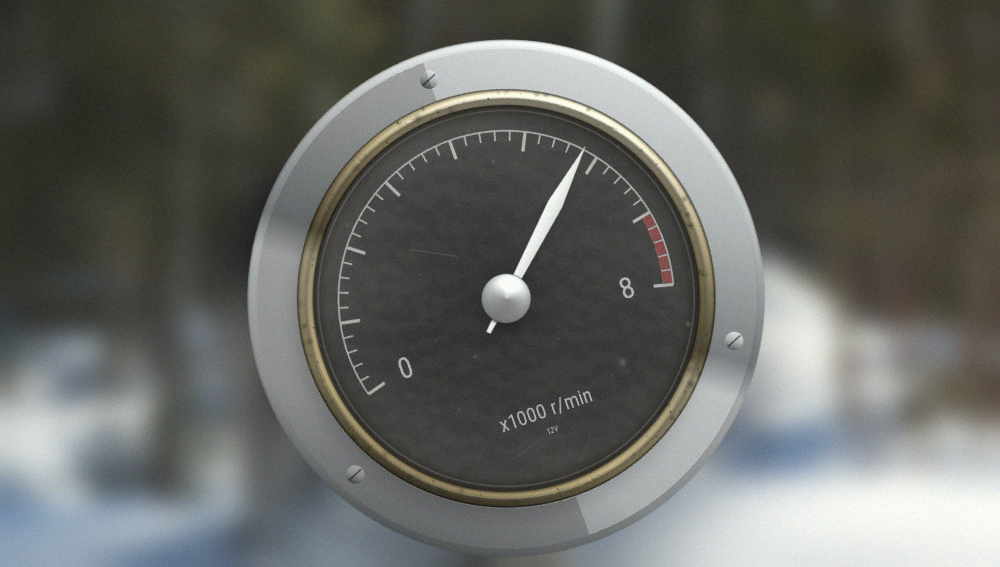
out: 5800 rpm
